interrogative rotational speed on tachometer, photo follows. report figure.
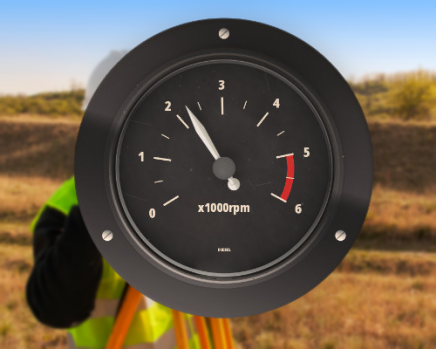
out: 2250 rpm
